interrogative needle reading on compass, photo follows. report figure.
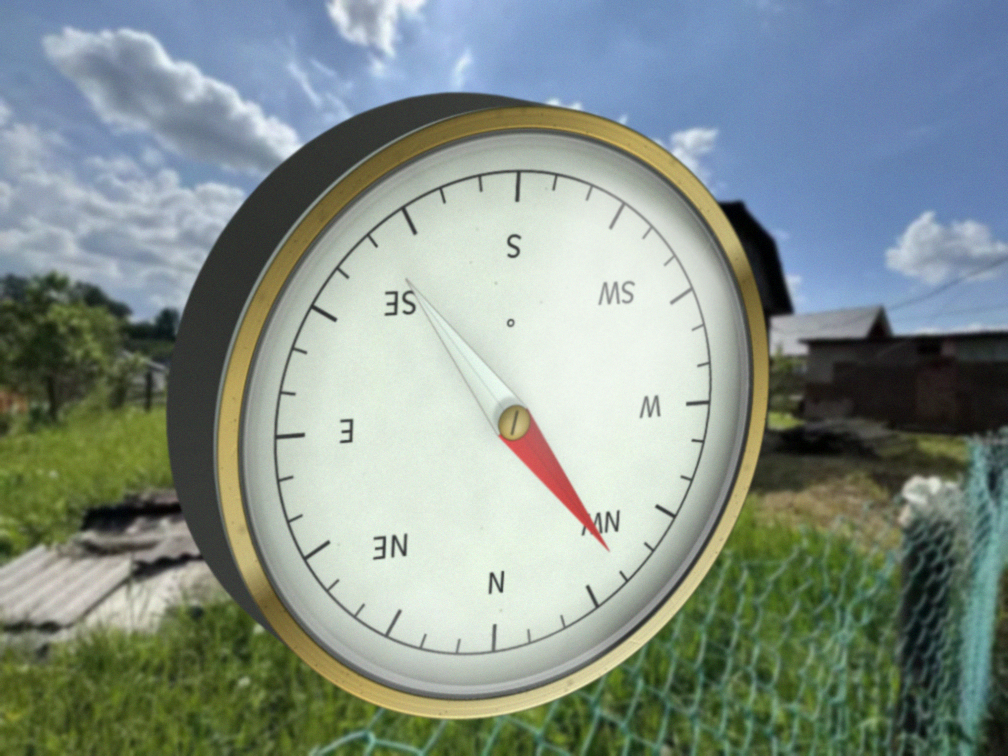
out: 320 °
